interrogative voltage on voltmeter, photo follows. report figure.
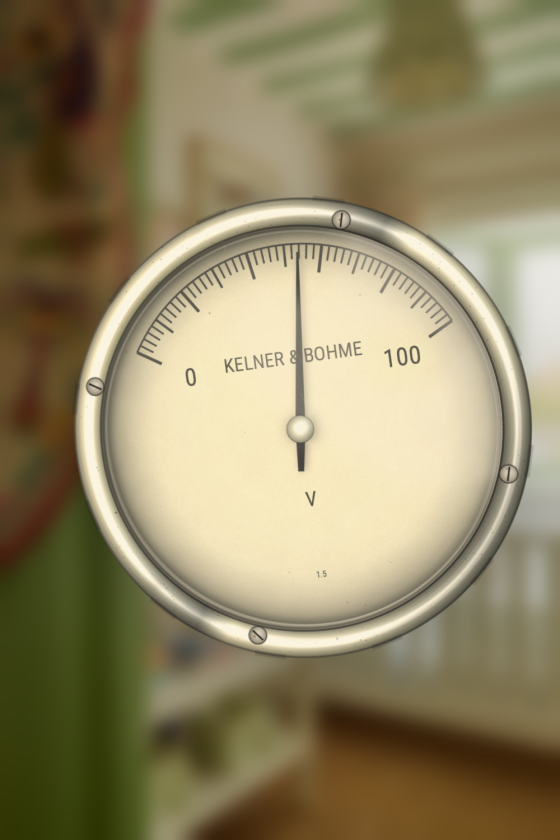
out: 54 V
